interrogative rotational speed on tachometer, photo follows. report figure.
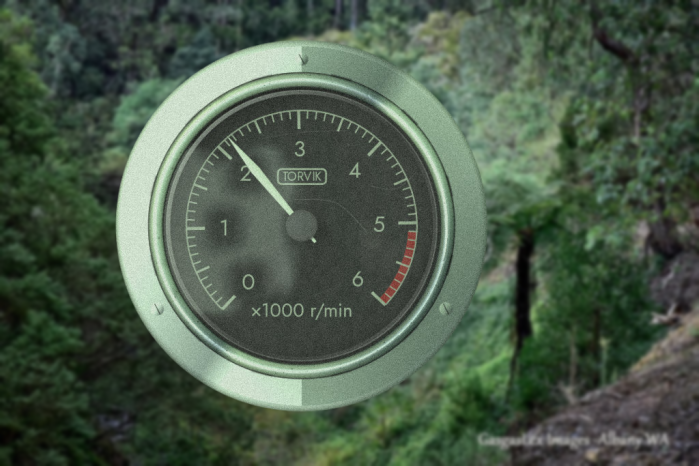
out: 2150 rpm
